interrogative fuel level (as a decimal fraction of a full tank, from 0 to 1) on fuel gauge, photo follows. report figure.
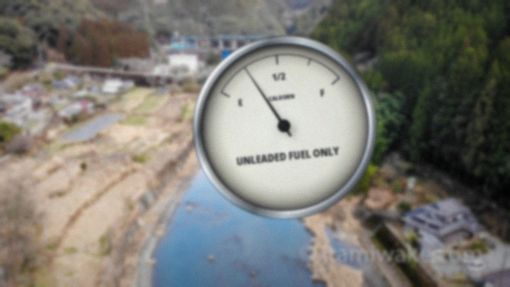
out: 0.25
